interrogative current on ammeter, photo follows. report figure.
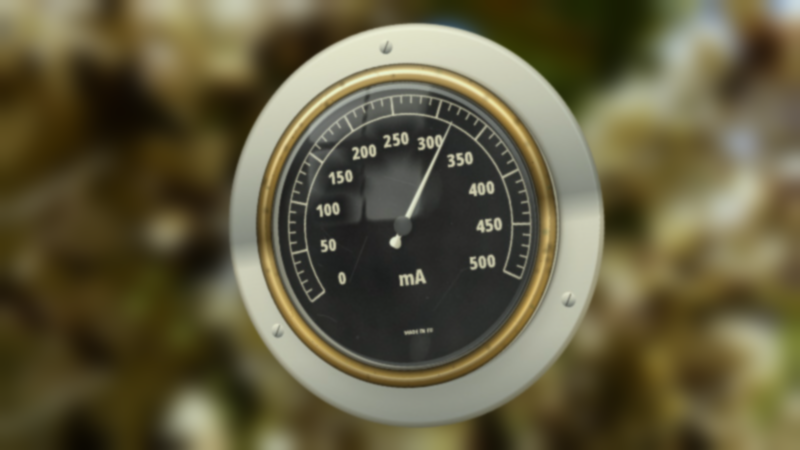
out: 320 mA
